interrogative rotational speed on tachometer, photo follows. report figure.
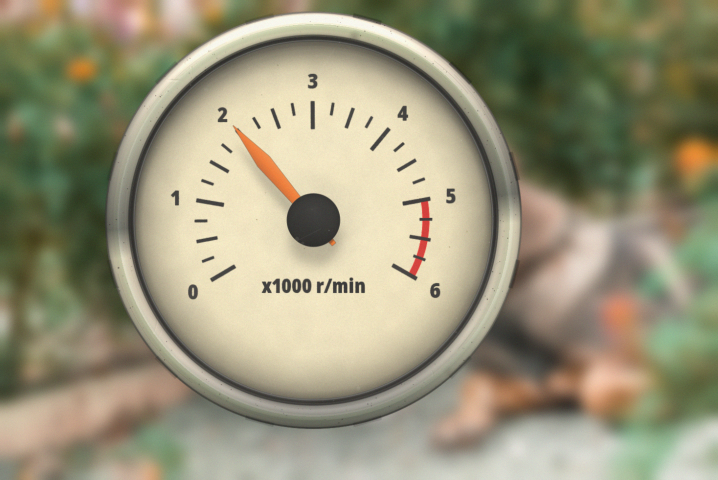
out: 2000 rpm
